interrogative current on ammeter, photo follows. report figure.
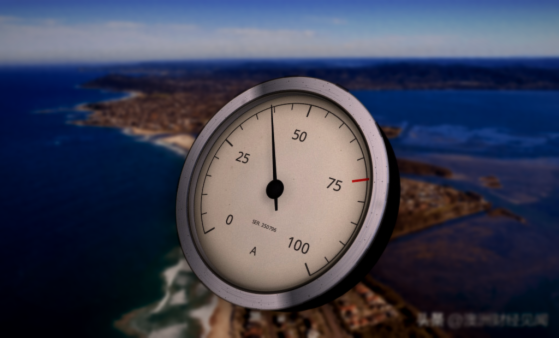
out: 40 A
